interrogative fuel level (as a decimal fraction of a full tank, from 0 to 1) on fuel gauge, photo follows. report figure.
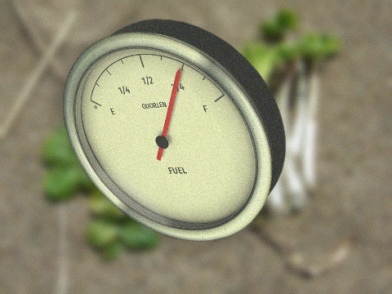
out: 0.75
